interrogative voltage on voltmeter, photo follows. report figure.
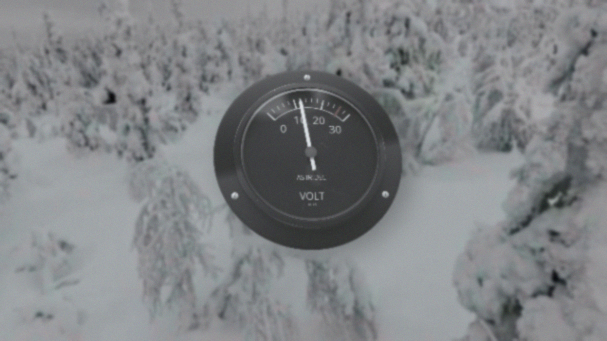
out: 12 V
